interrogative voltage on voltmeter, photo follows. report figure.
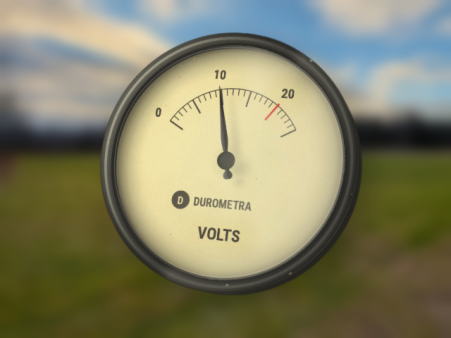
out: 10 V
